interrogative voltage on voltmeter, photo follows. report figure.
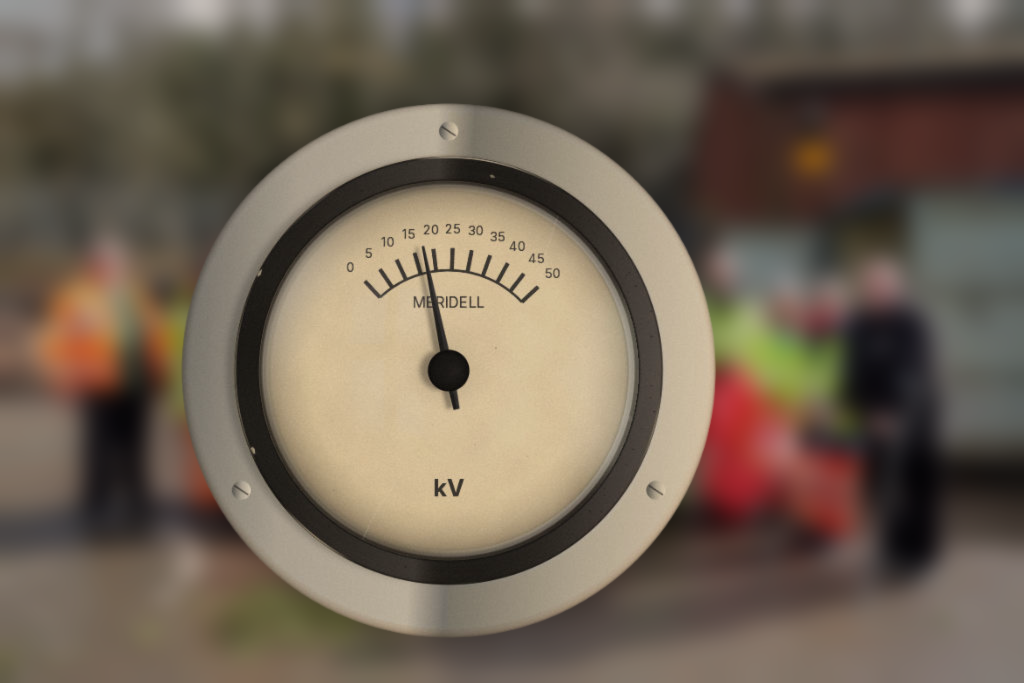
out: 17.5 kV
